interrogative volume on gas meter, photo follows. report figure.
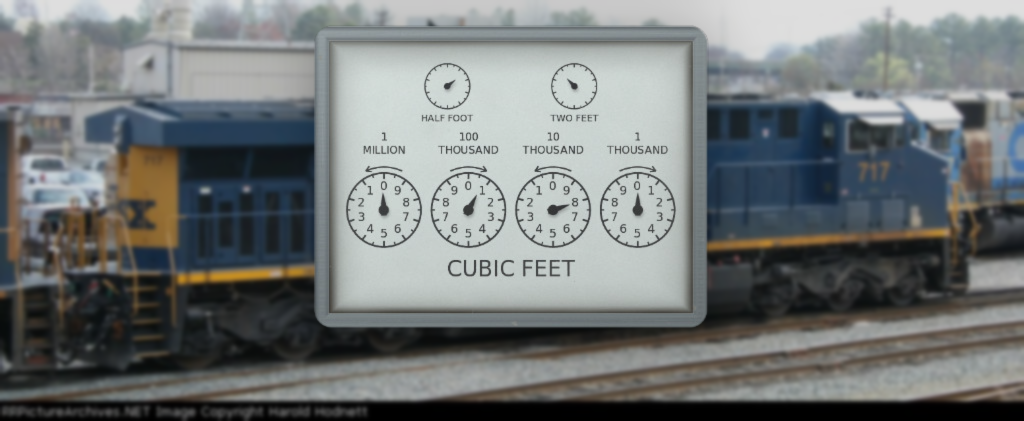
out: 8000 ft³
